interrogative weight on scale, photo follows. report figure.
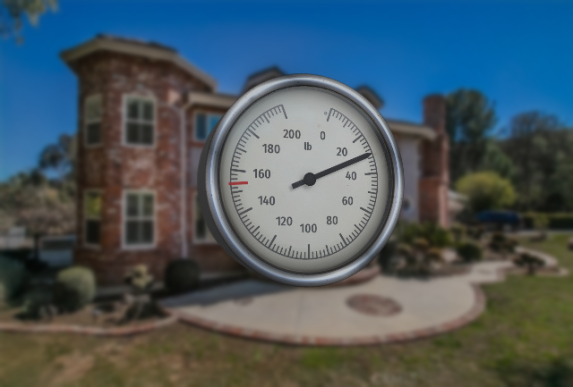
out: 30 lb
